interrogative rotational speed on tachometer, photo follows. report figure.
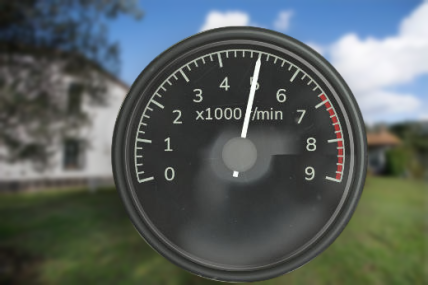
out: 5000 rpm
